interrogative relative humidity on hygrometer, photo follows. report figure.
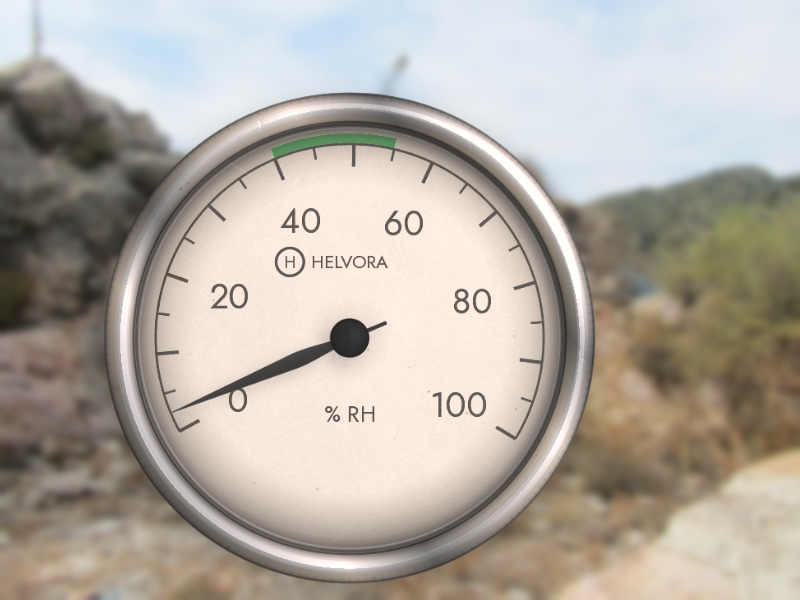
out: 2.5 %
